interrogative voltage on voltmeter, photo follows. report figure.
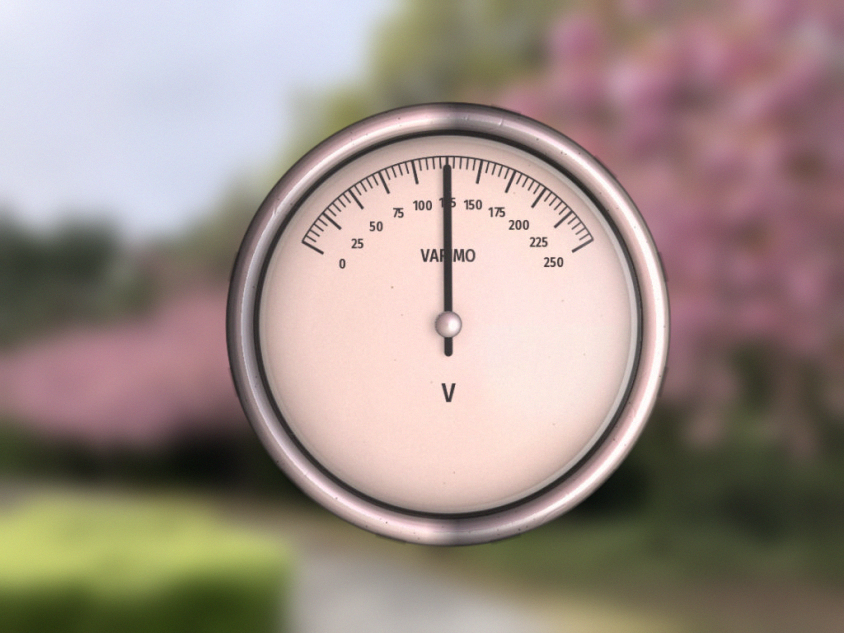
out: 125 V
